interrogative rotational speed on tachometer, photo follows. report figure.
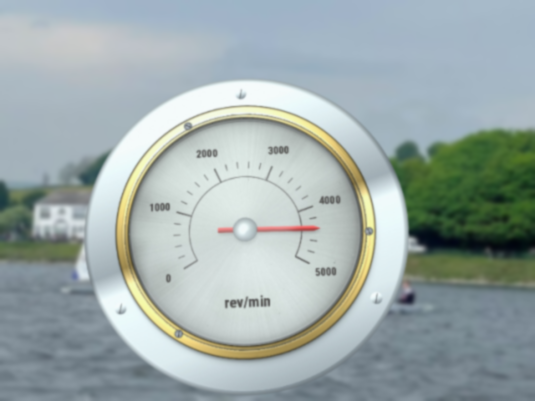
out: 4400 rpm
